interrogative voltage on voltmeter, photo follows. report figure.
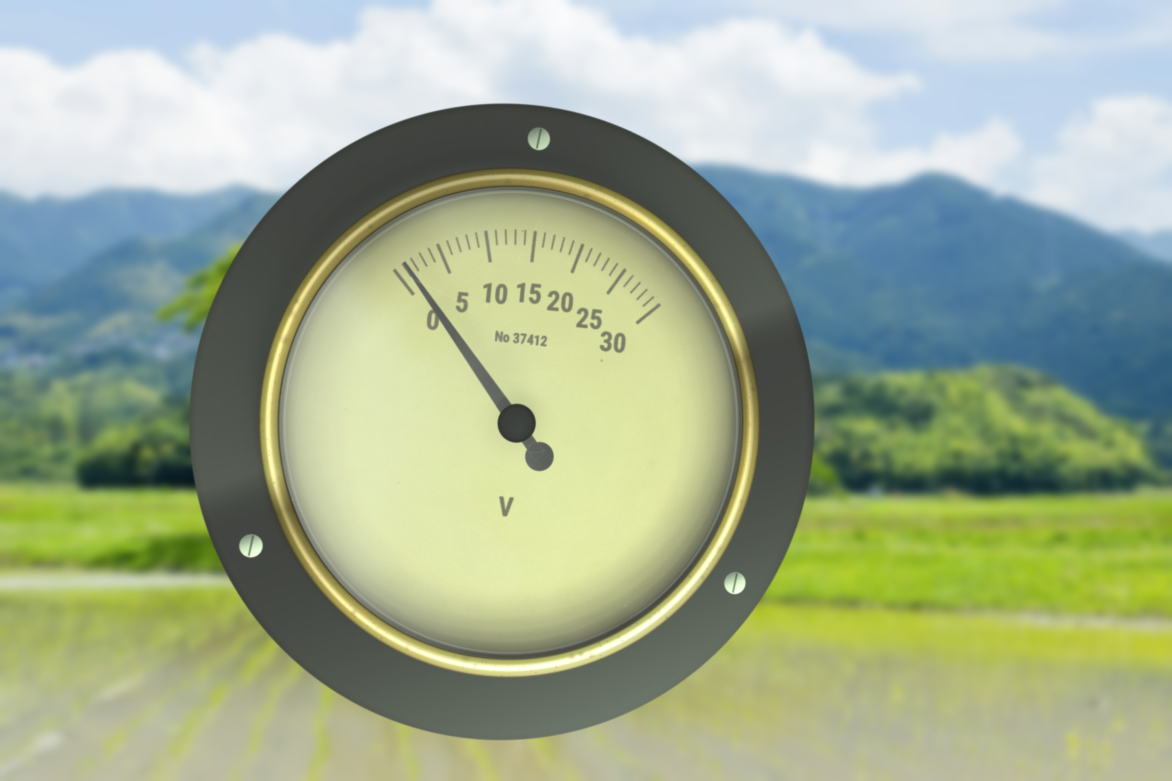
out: 1 V
